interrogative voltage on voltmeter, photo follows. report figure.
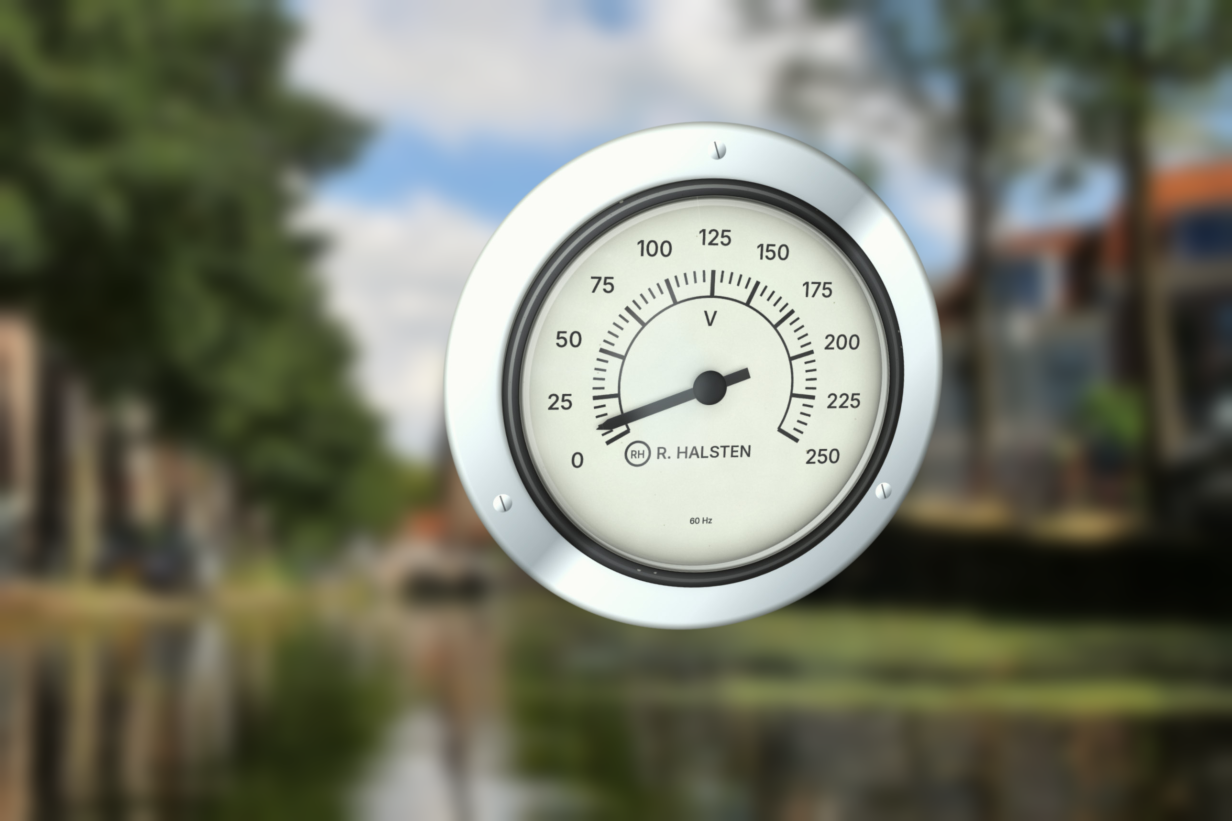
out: 10 V
